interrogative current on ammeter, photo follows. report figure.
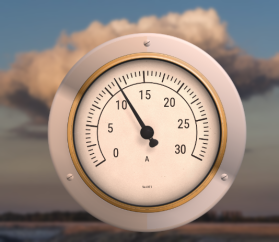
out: 11.5 A
